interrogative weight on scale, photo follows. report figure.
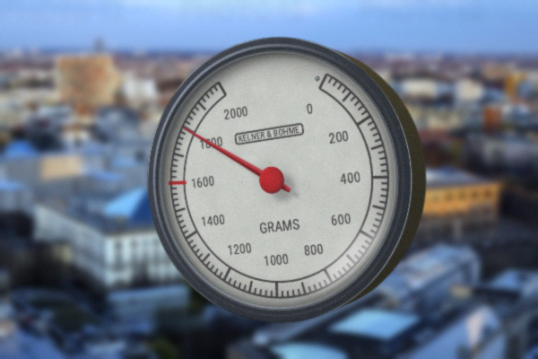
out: 1800 g
